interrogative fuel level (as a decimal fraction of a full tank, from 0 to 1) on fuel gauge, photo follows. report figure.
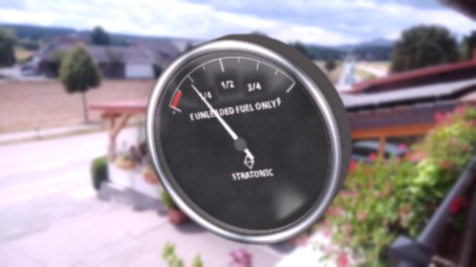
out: 0.25
